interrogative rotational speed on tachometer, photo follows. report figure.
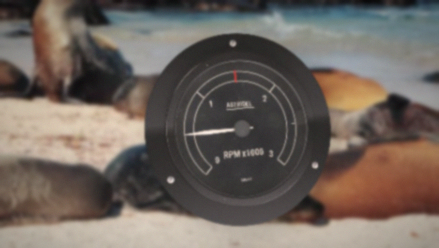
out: 500 rpm
